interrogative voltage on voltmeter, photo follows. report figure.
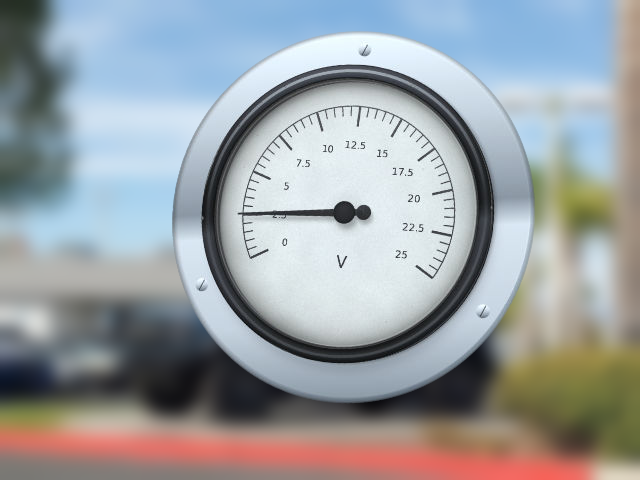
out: 2.5 V
